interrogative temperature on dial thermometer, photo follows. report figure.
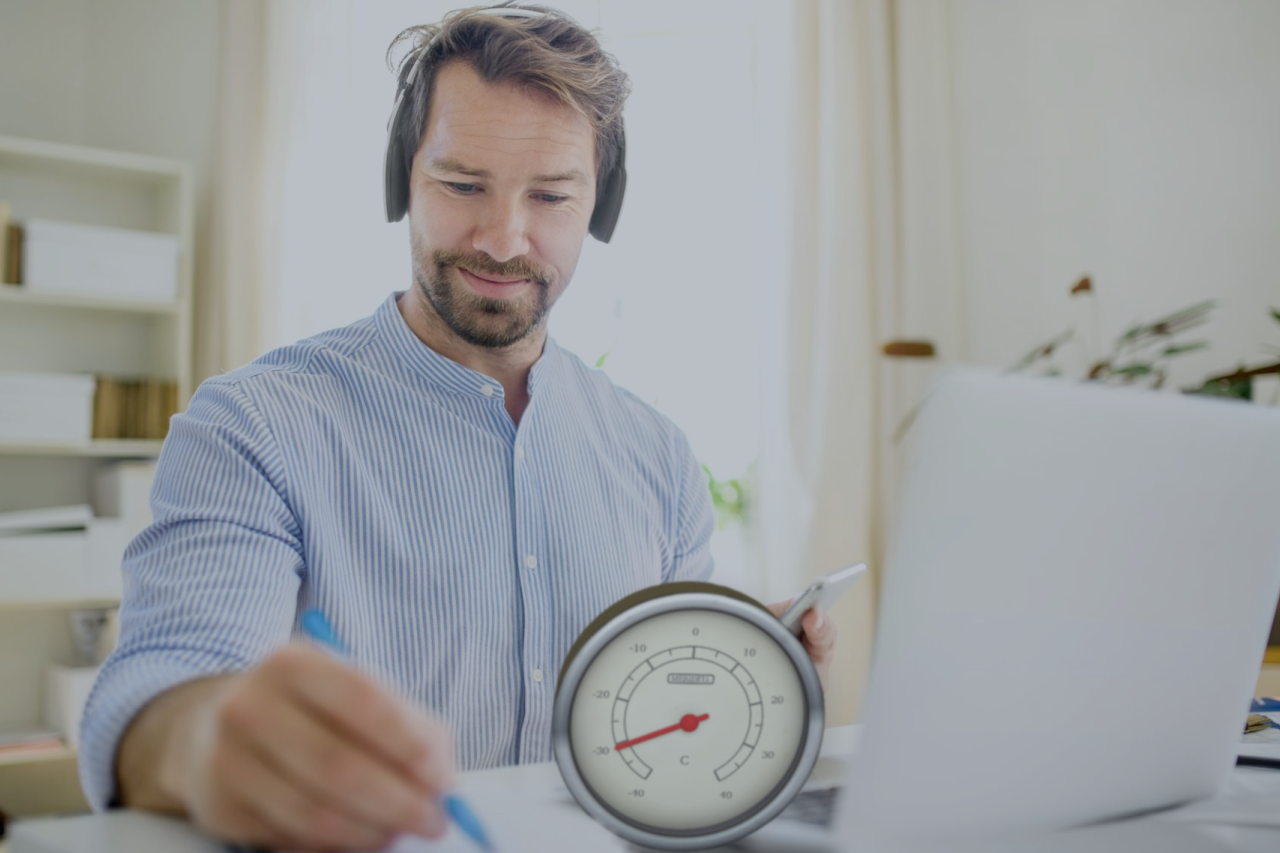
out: -30 °C
